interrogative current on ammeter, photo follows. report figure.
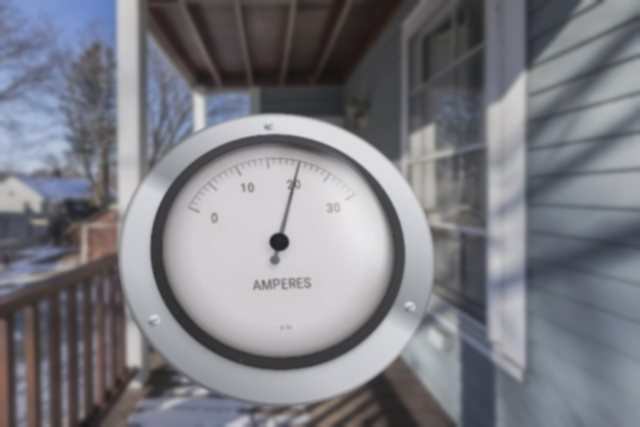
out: 20 A
